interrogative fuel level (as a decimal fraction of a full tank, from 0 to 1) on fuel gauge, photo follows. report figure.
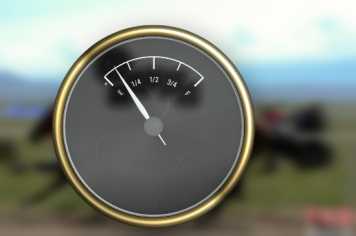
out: 0.125
